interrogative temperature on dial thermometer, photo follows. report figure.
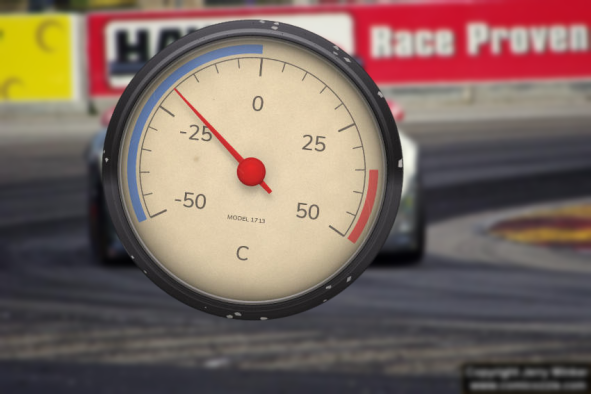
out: -20 °C
